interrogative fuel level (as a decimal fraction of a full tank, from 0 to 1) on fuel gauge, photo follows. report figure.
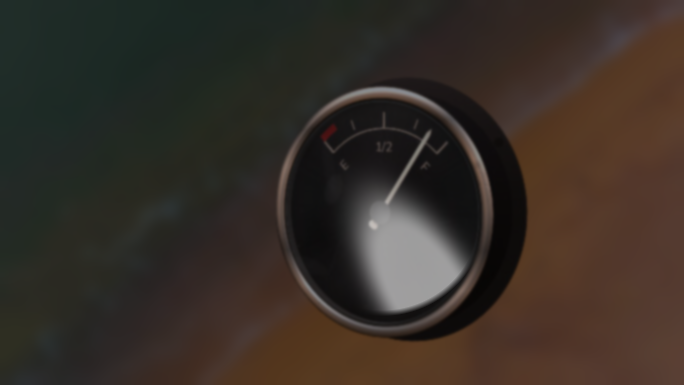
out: 0.875
